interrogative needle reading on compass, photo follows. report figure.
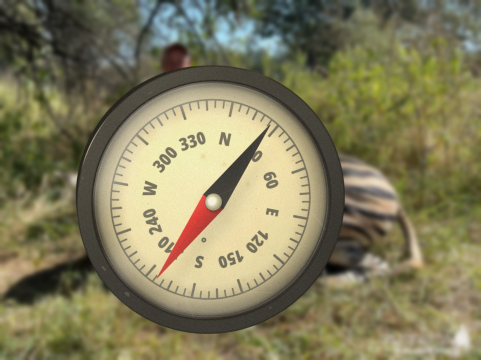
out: 205 °
